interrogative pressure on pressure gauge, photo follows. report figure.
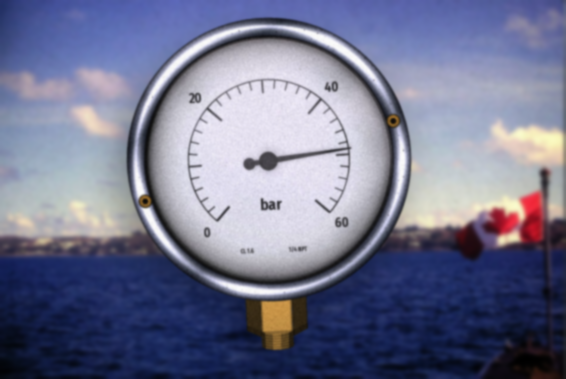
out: 49 bar
